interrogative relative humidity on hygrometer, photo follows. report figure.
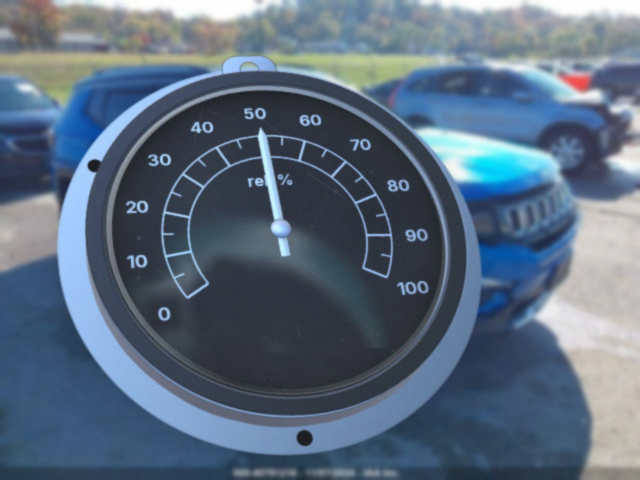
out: 50 %
